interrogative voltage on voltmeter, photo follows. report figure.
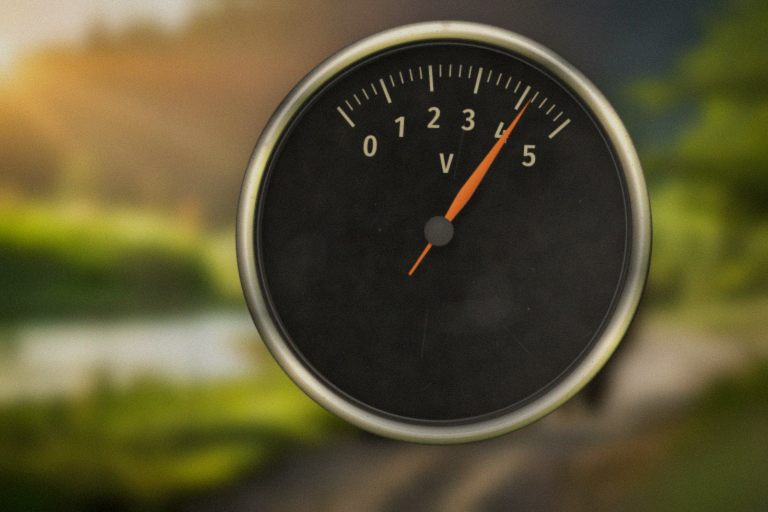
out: 4.2 V
